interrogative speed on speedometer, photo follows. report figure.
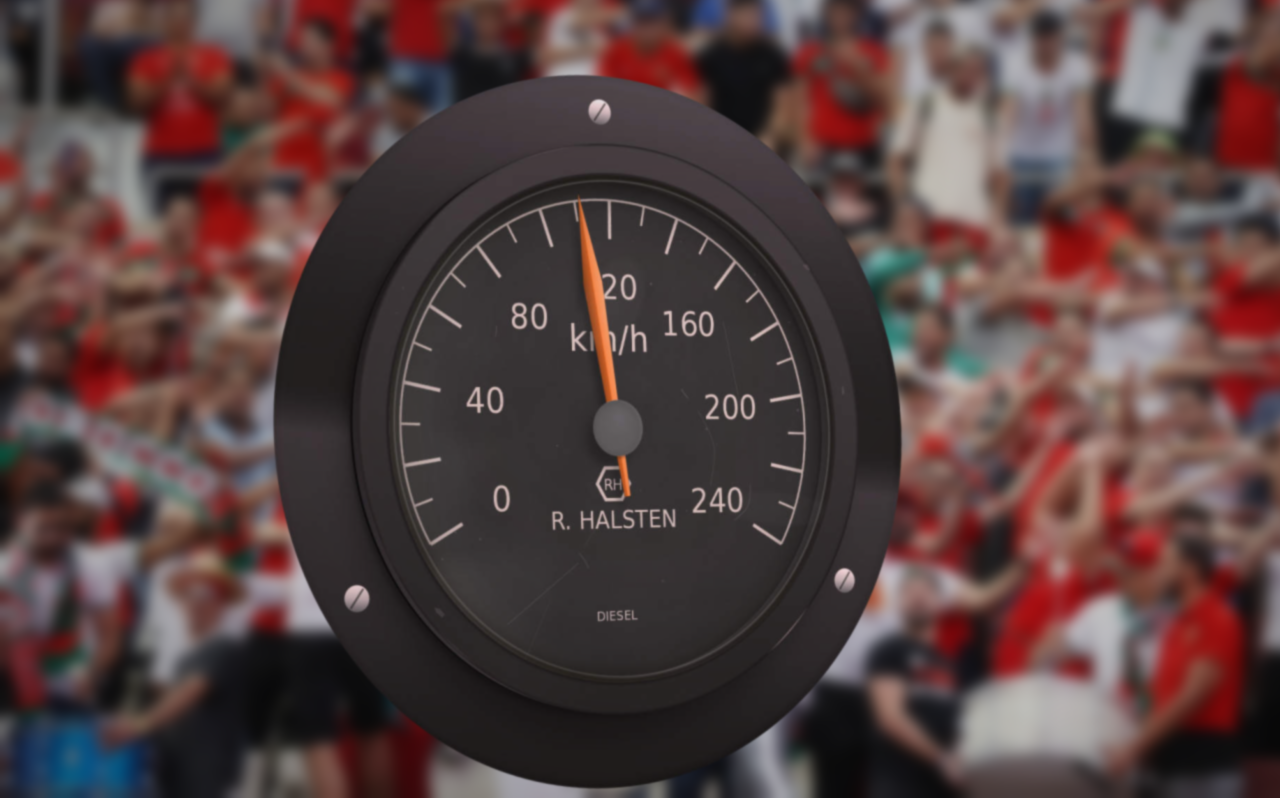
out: 110 km/h
